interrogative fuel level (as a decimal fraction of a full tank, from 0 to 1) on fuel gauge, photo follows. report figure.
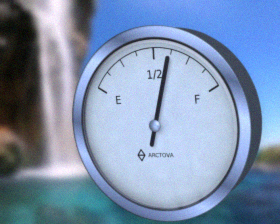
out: 0.625
